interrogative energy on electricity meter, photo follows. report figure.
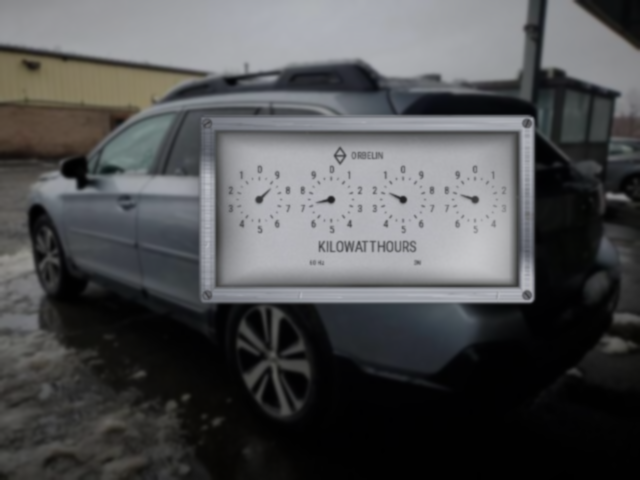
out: 8718 kWh
